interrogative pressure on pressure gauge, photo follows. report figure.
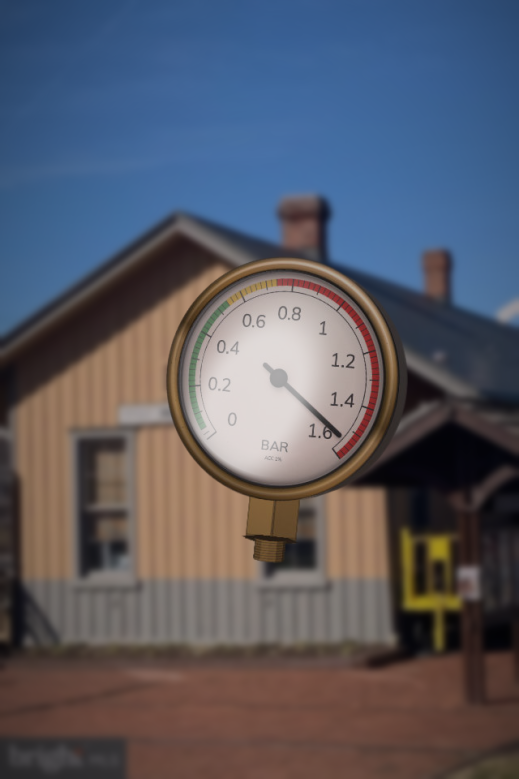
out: 1.54 bar
